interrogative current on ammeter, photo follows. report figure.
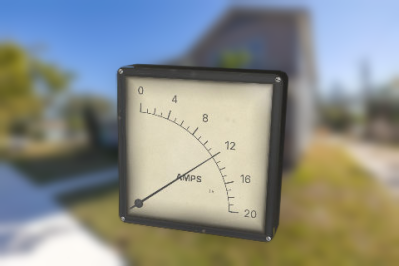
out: 12 A
